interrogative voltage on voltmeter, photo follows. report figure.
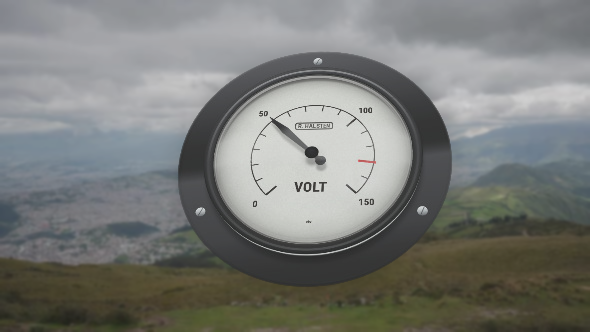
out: 50 V
